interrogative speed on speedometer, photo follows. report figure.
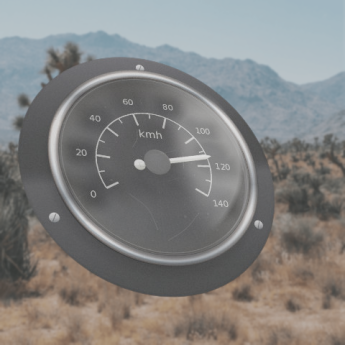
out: 115 km/h
